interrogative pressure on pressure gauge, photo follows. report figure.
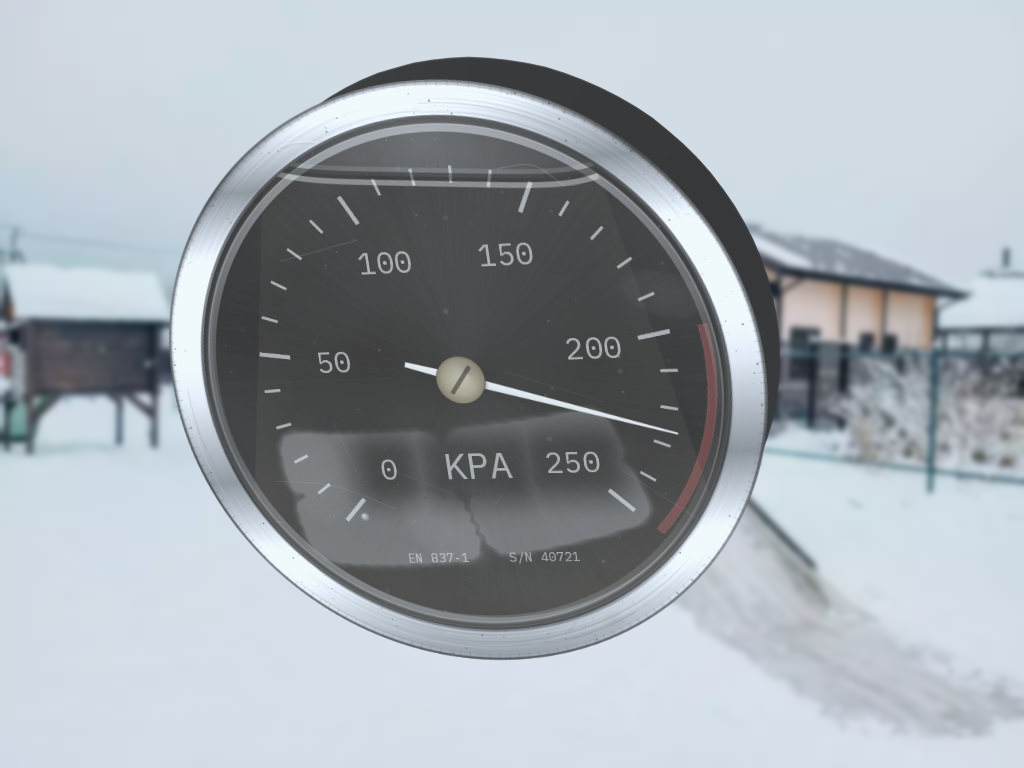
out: 225 kPa
